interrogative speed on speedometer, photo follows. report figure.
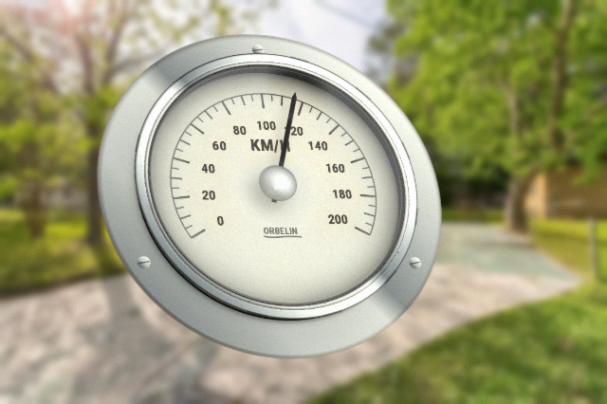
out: 115 km/h
